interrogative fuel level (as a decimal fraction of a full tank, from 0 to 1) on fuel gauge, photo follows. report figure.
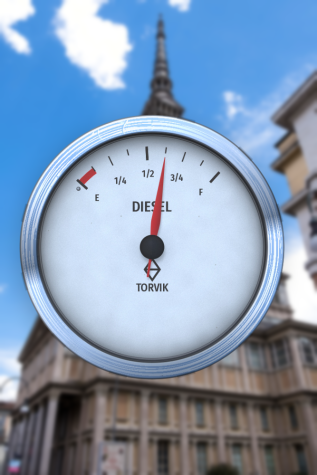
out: 0.625
